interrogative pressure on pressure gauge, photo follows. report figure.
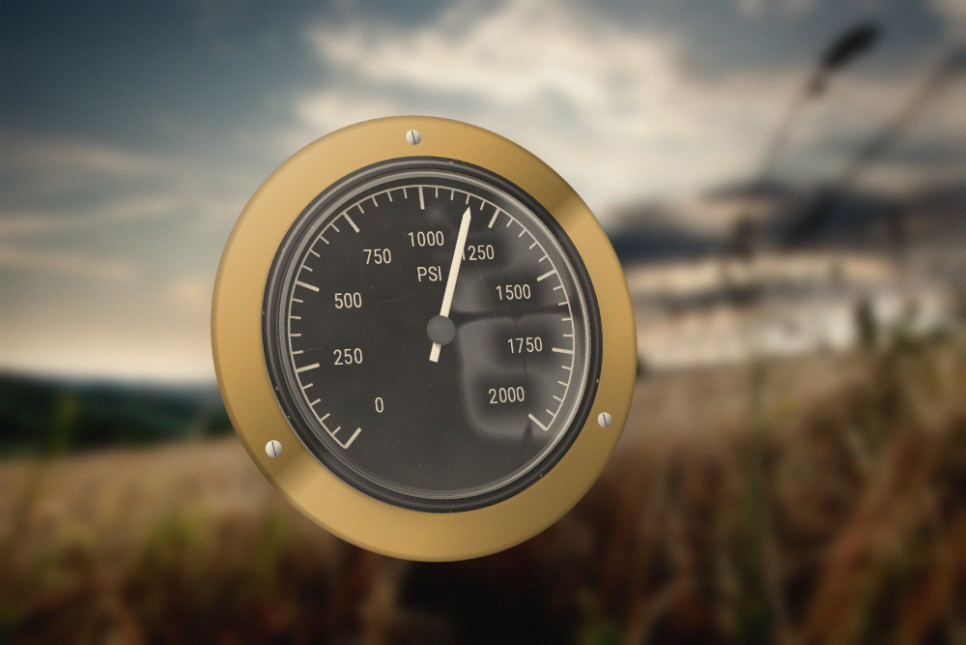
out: 1150 psi
